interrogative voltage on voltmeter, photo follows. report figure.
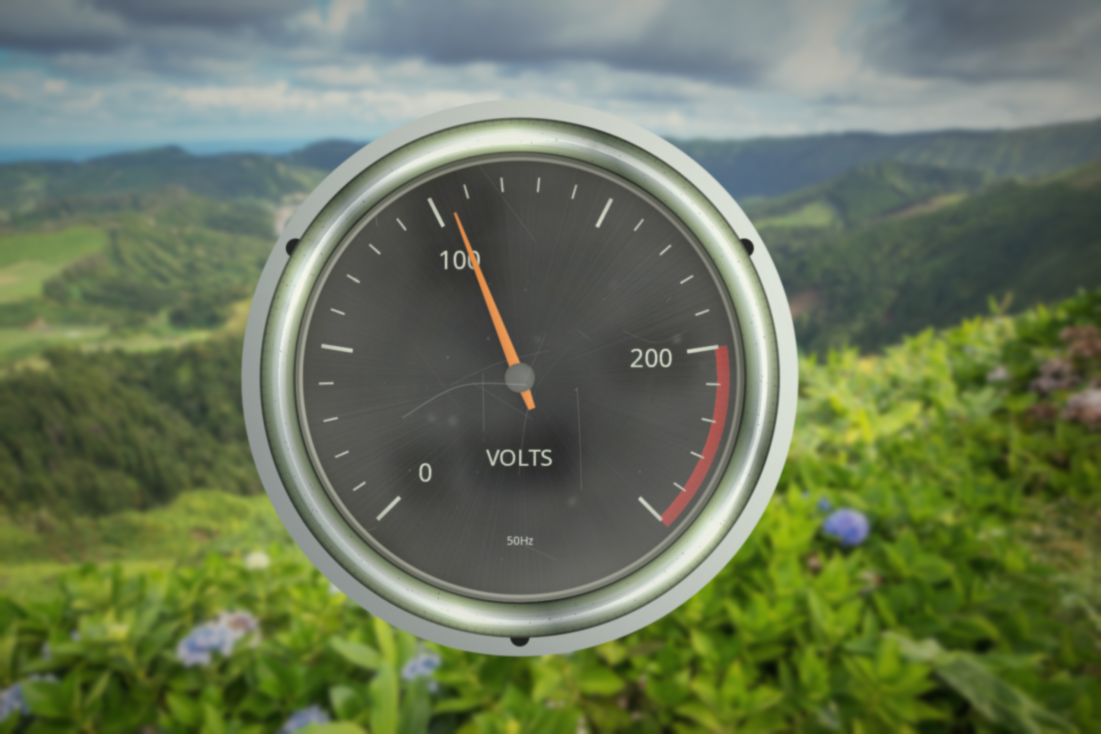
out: 105 V
